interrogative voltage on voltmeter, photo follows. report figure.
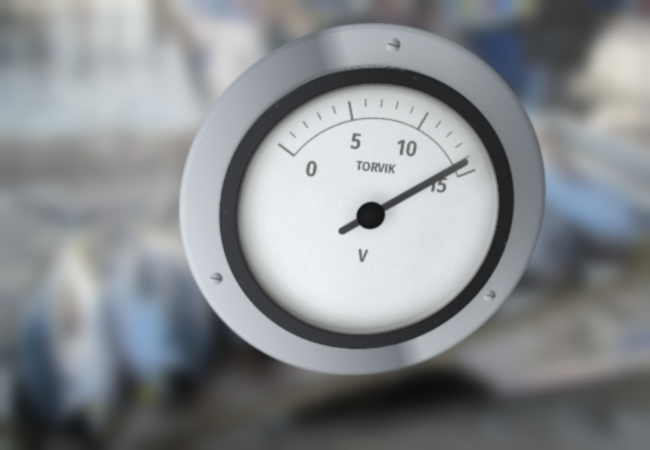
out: 14 V
